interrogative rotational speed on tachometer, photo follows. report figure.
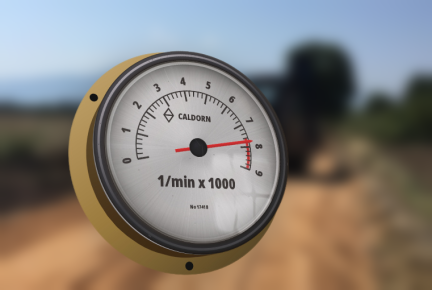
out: 7800 rpm
